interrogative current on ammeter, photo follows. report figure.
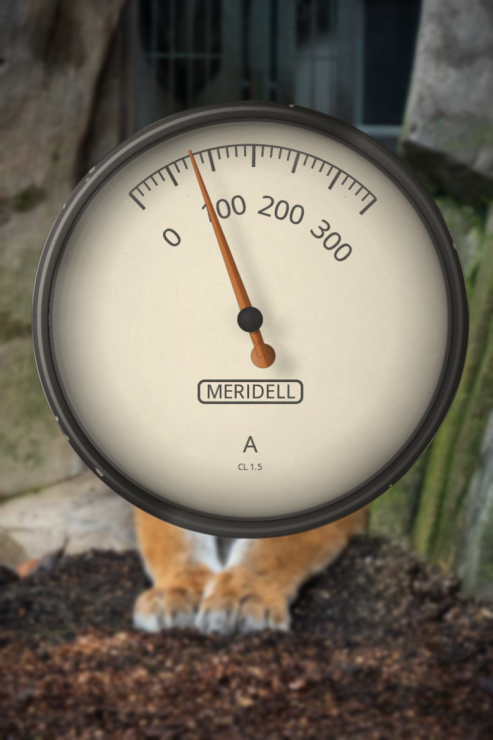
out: 80 A
